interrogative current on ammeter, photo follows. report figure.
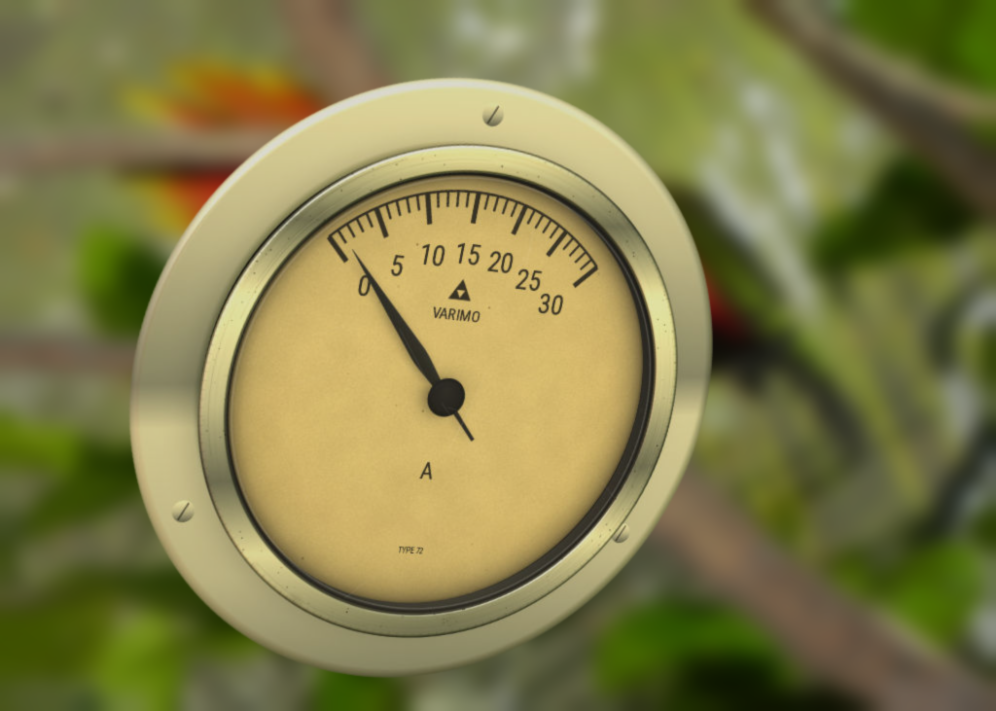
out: 1 A
